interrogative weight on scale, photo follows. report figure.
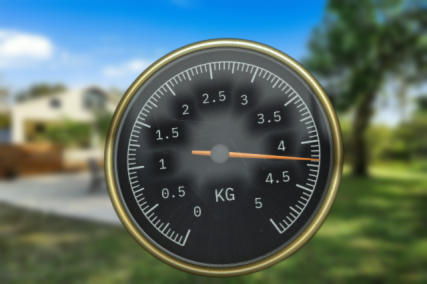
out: 4.2 kg
